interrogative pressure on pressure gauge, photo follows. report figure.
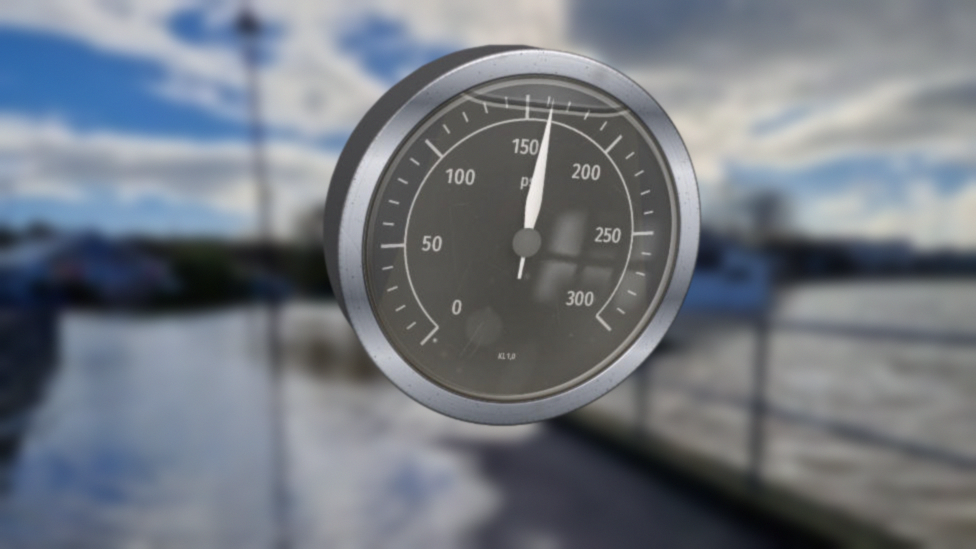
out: 160 psi
